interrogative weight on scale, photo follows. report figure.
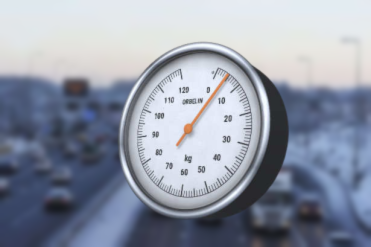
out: 5 kg
